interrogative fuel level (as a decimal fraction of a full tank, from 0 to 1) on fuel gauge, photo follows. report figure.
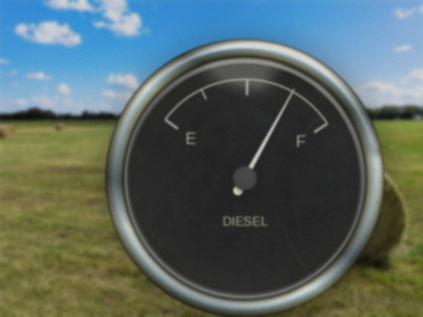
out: 0.75
